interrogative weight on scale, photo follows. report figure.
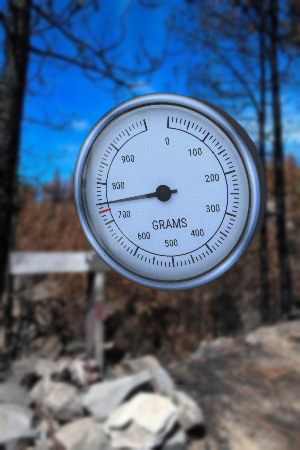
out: 750 g
